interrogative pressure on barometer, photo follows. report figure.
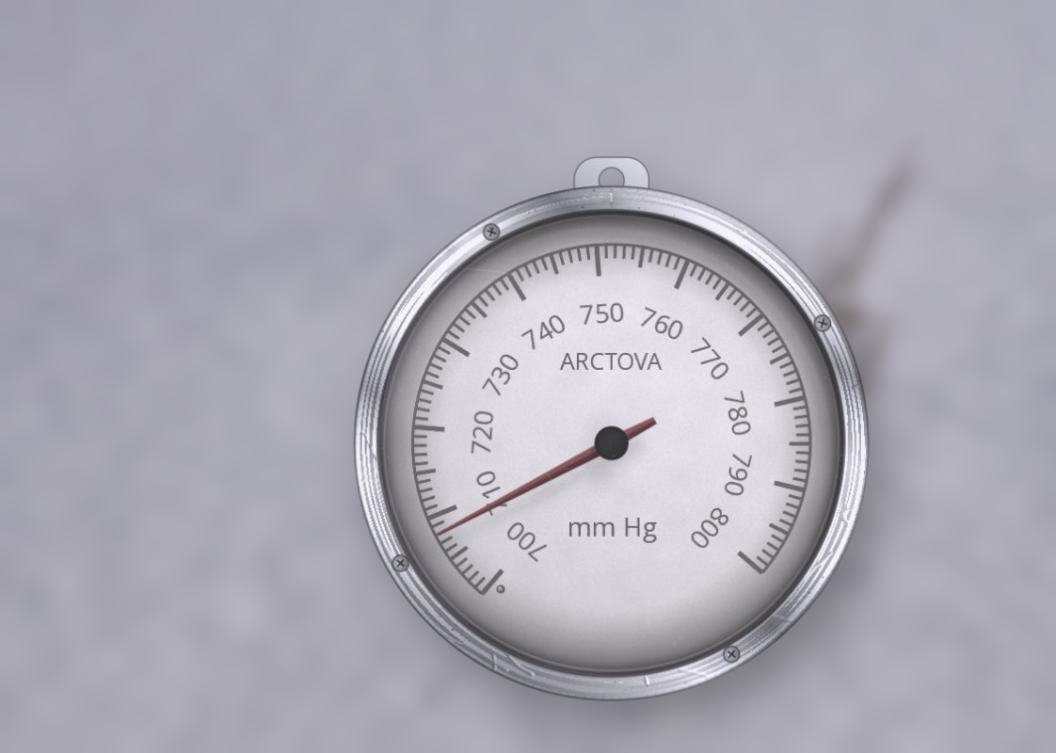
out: 708 mmHg
